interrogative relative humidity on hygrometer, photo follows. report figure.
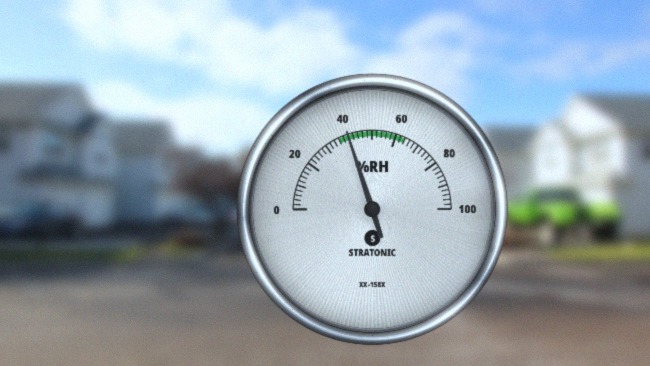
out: 40 %
